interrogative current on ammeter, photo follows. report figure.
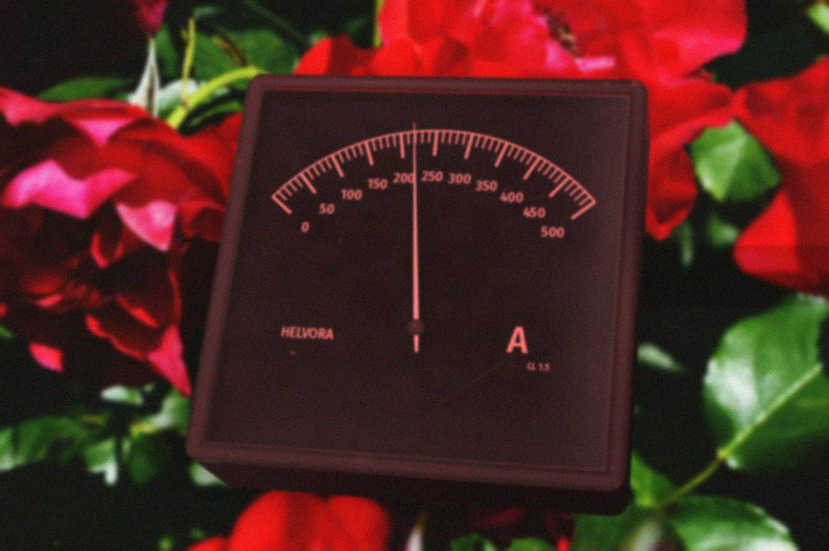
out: 220 A
